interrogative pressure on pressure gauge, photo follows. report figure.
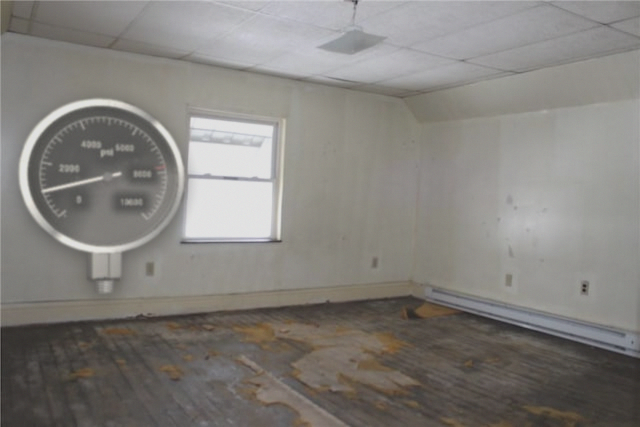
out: 1000 psi
